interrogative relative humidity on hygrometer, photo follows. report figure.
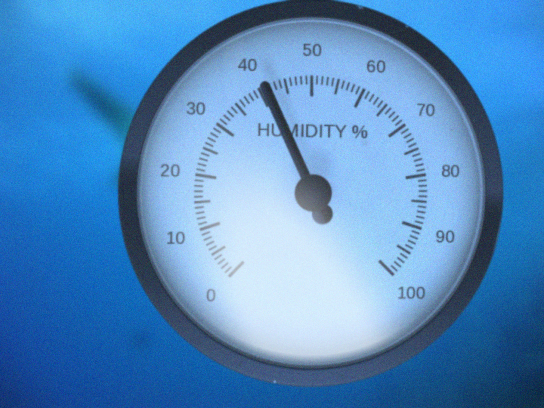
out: 41 %
